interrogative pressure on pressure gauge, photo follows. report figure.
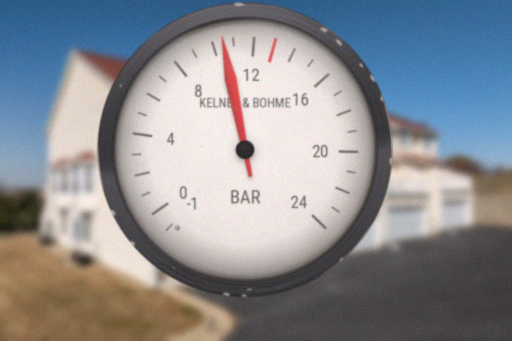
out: 10.5 bar
